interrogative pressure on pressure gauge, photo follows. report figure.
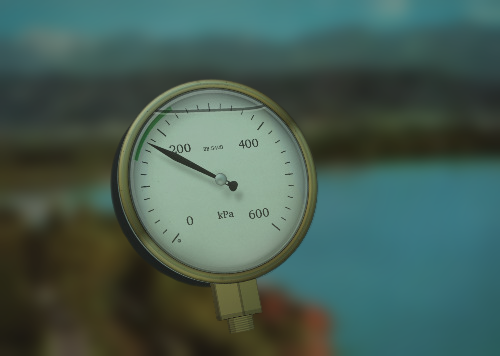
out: 170 kPa
